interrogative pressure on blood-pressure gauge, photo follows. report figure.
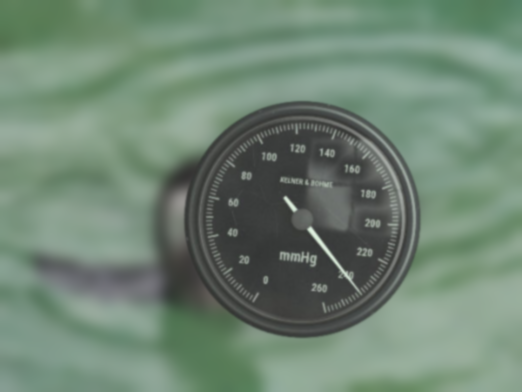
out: 240 mmHg
